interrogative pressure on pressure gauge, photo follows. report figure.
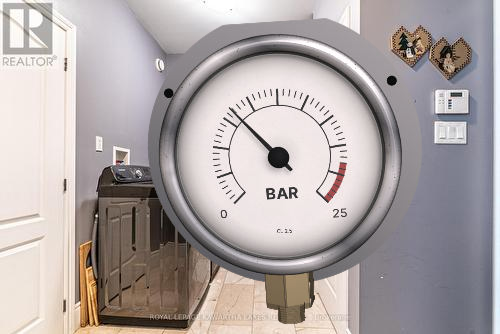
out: 8.5 bar
